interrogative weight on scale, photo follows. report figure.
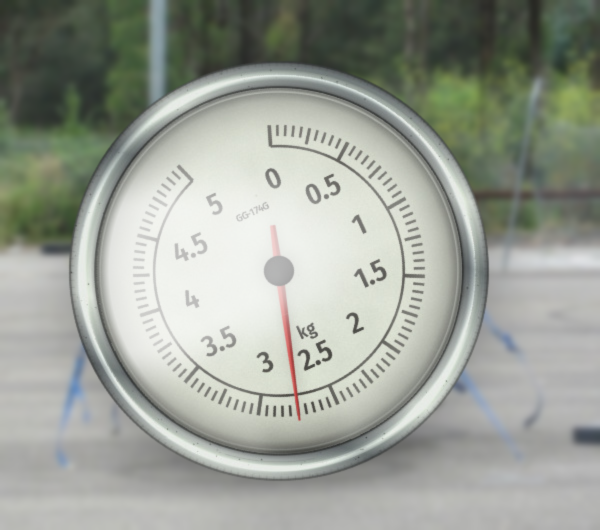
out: 2.75 kg
